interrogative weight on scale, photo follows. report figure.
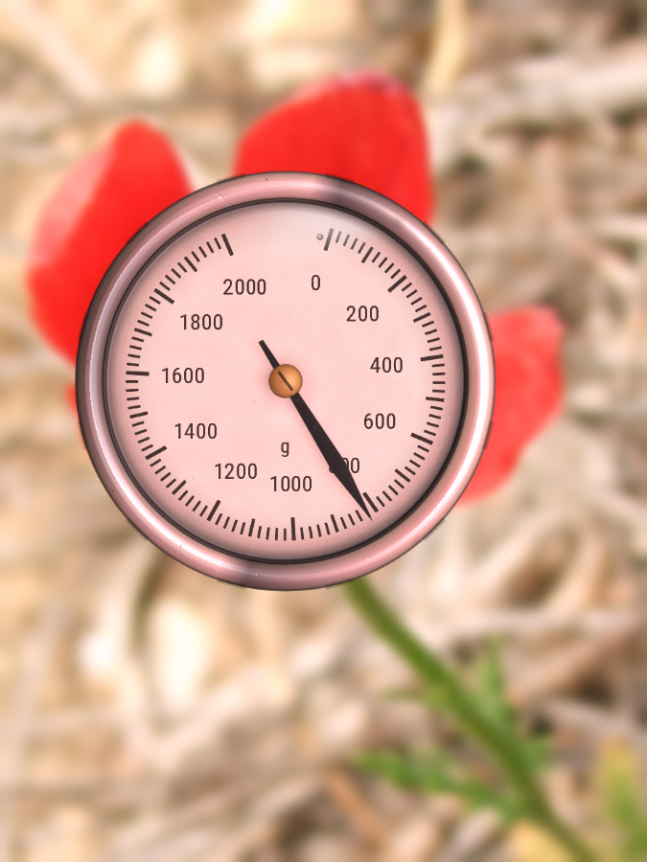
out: 820 g
